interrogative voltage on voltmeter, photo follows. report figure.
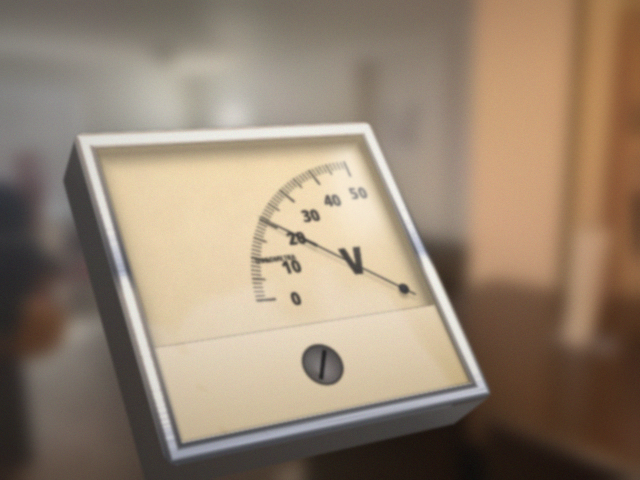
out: 20 V
